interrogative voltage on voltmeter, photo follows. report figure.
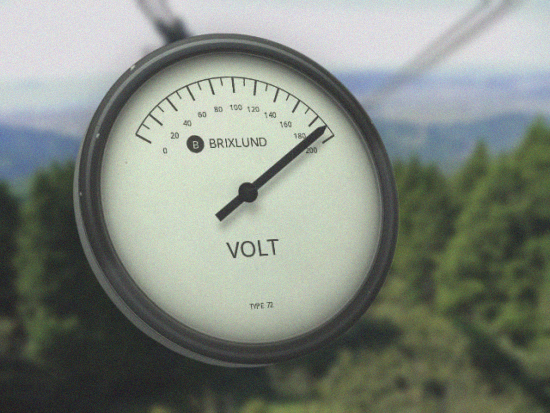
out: 190 V
